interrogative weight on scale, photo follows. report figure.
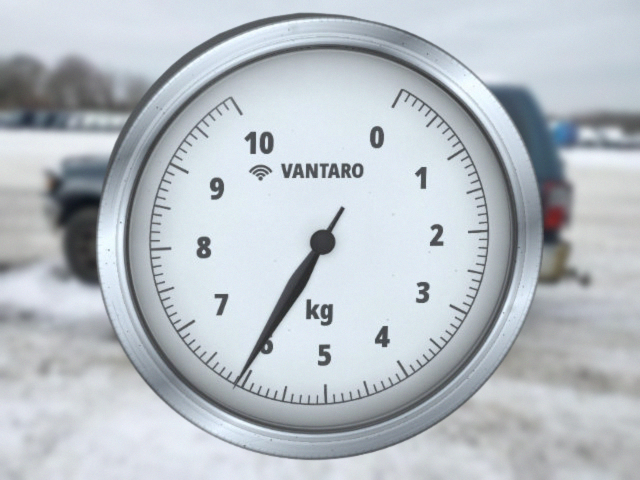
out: 6.1 kg
